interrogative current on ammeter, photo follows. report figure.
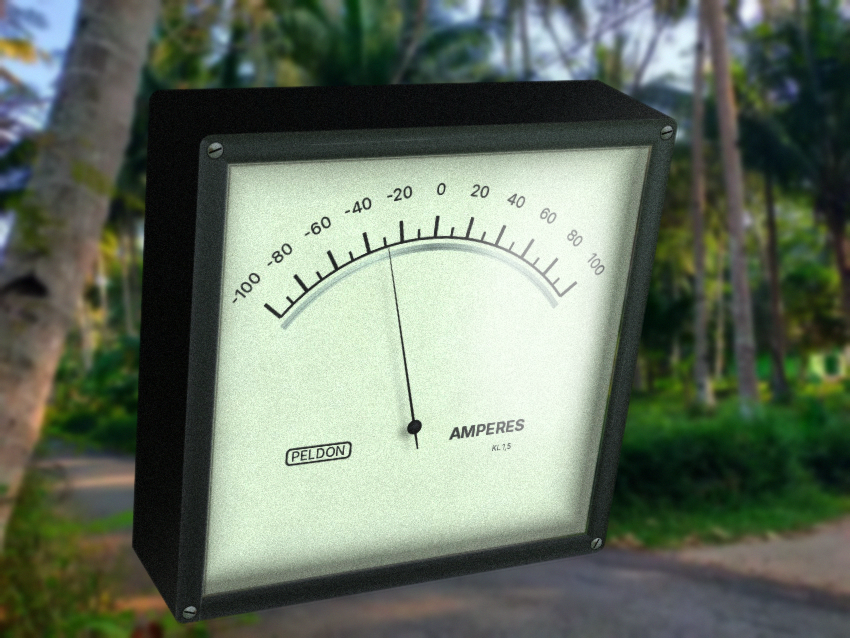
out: -30 A
